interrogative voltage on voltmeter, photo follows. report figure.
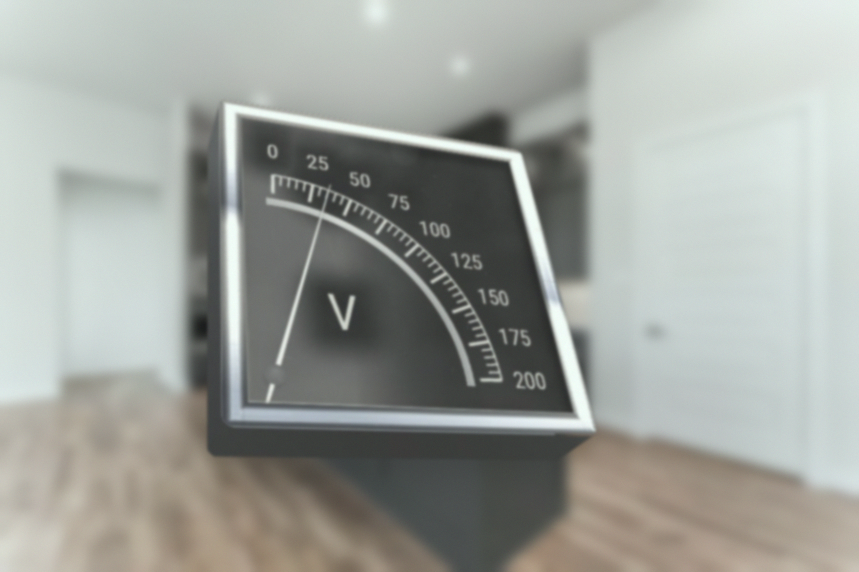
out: 35 V
